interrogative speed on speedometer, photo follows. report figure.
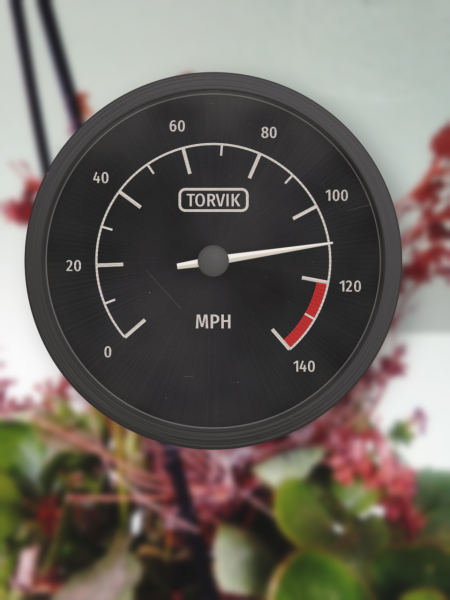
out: 110 mph
